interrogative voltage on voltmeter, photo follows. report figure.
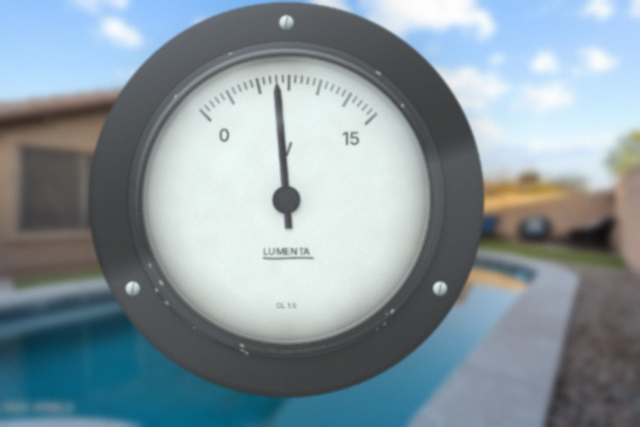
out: 6.5 V
